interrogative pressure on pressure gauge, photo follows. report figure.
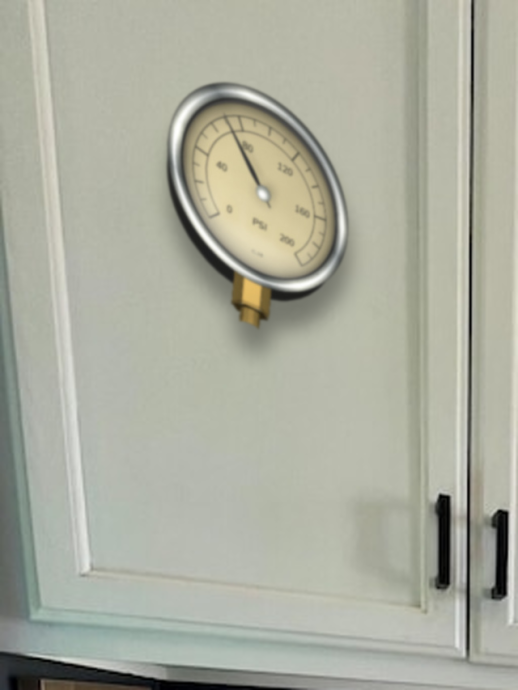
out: 70 psi
